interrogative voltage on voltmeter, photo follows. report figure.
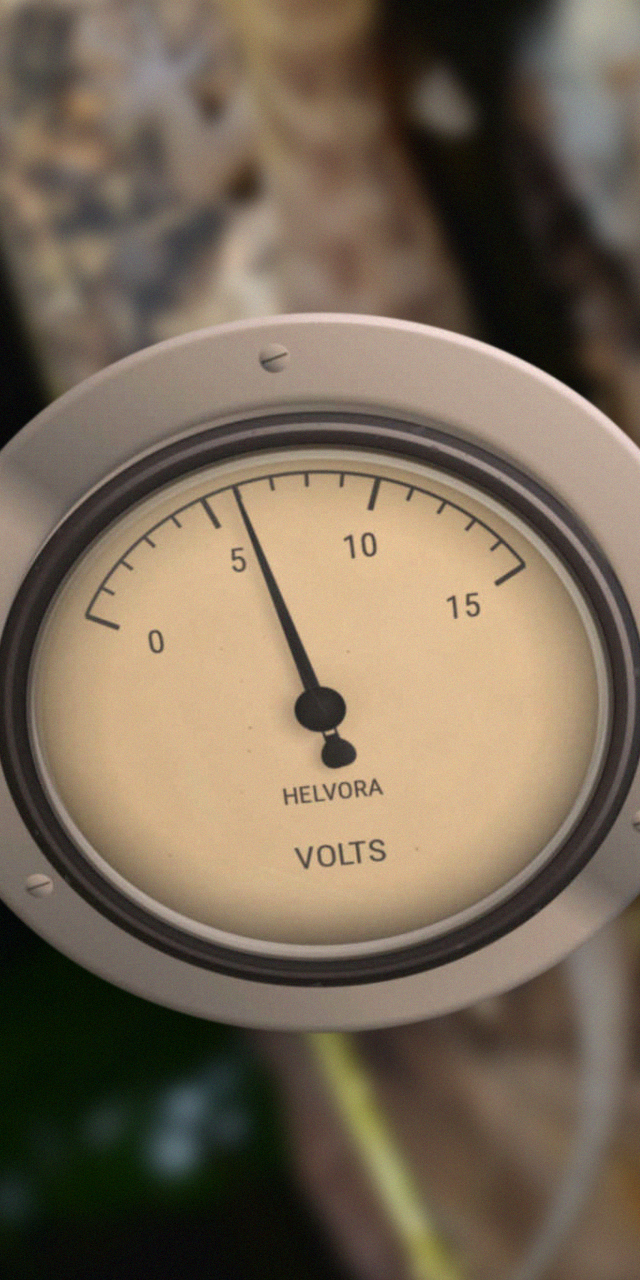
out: 6 V
